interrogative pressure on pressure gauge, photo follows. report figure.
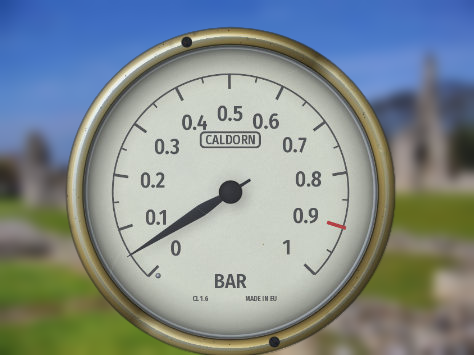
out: 0.05 bar
